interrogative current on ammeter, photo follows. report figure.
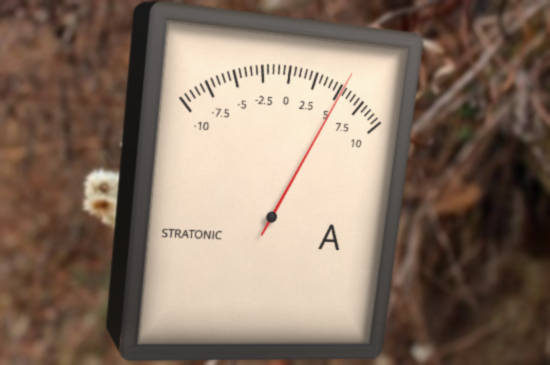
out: 5 A
